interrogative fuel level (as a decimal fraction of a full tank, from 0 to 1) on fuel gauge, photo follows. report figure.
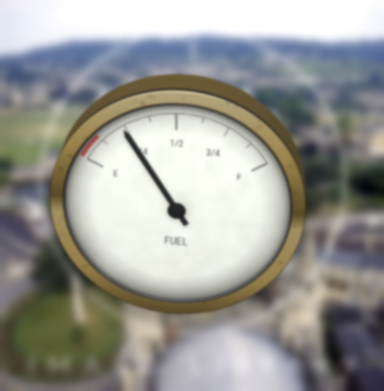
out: 0.25
